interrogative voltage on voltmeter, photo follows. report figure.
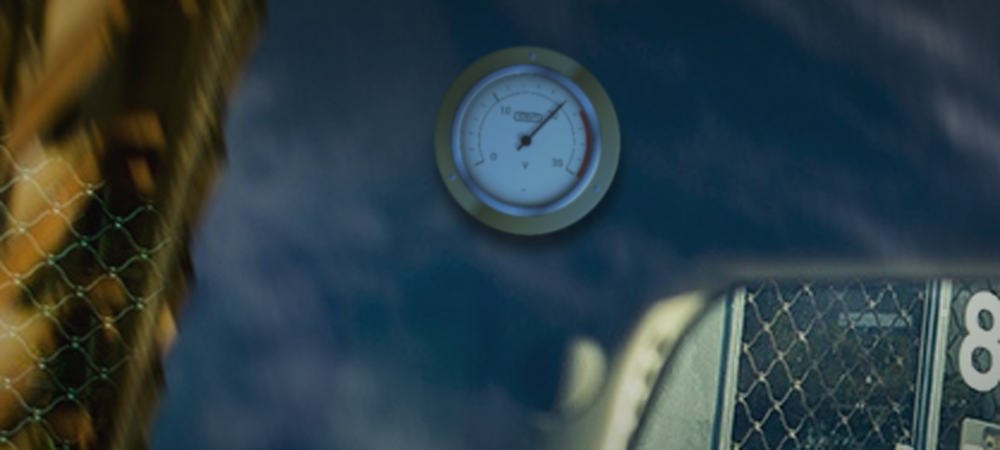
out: 20 V
